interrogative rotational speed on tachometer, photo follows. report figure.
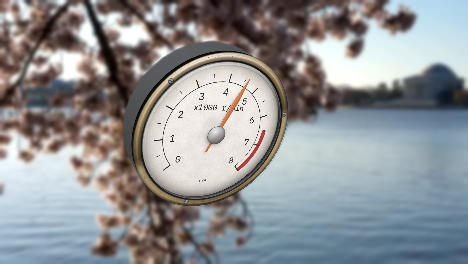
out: 4500 rpm
